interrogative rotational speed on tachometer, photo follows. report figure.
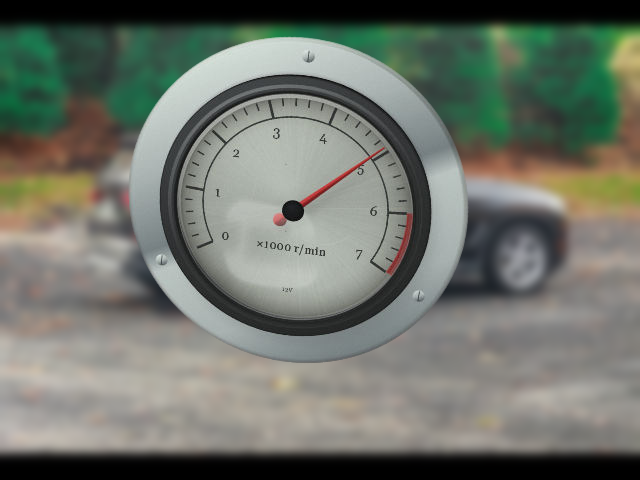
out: 4900 rpm
